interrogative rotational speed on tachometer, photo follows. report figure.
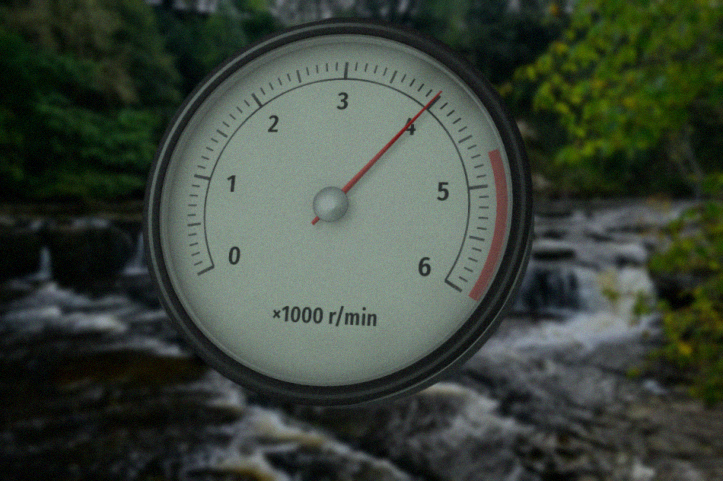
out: 4000 rpm
